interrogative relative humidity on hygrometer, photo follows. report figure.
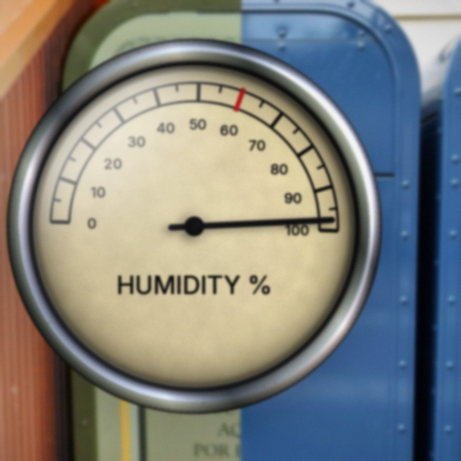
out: 97.5 %
